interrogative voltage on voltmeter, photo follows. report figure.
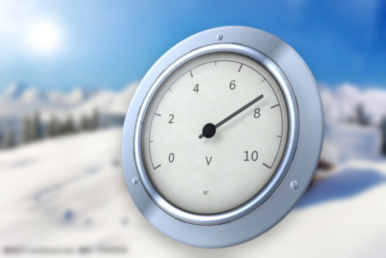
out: 7.5 V
